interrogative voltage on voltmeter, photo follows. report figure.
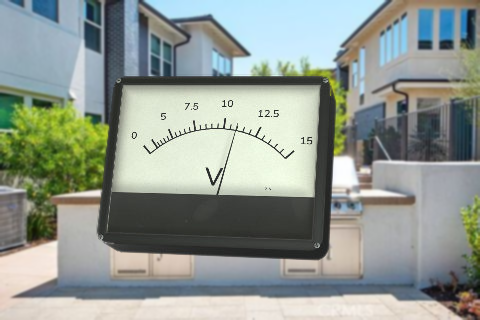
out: 11 V
